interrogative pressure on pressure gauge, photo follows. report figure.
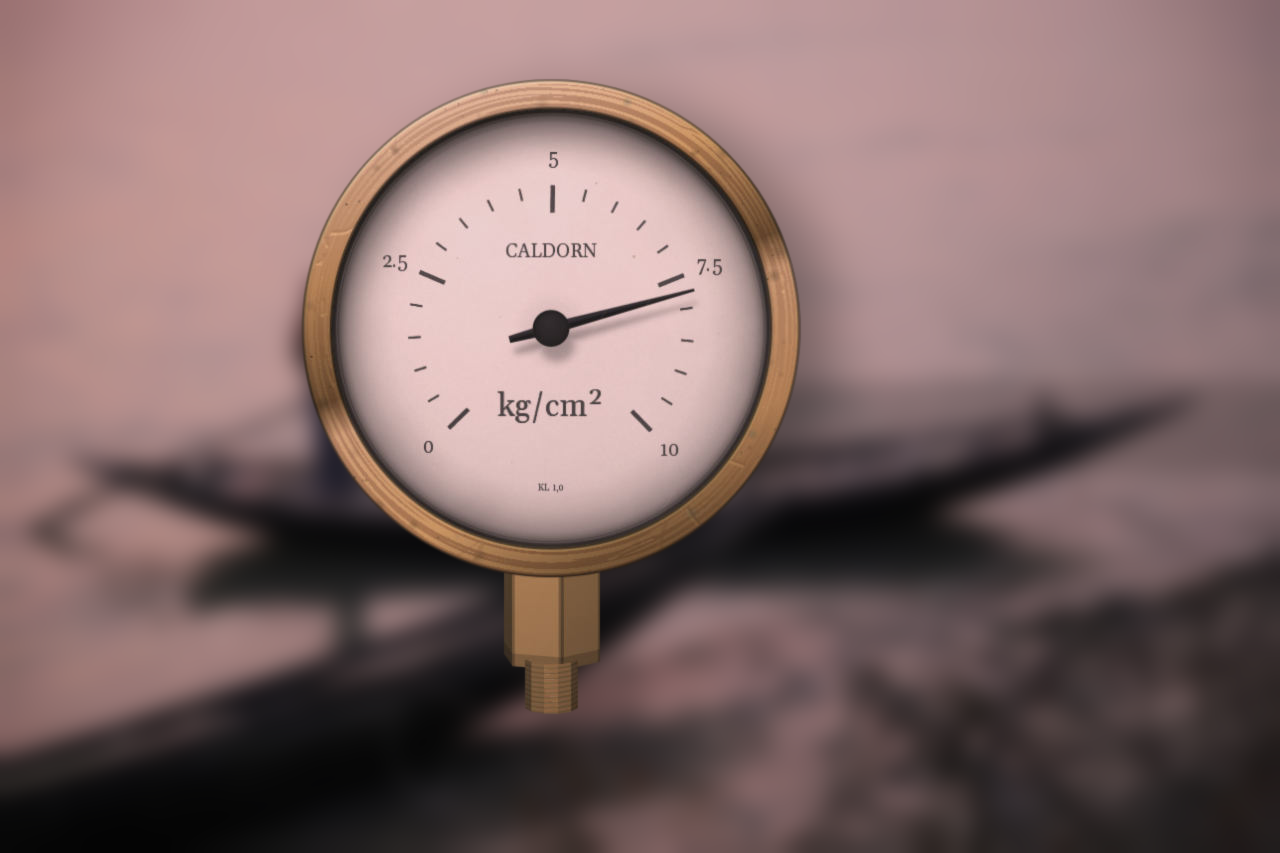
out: 7.75 kg/cm²
